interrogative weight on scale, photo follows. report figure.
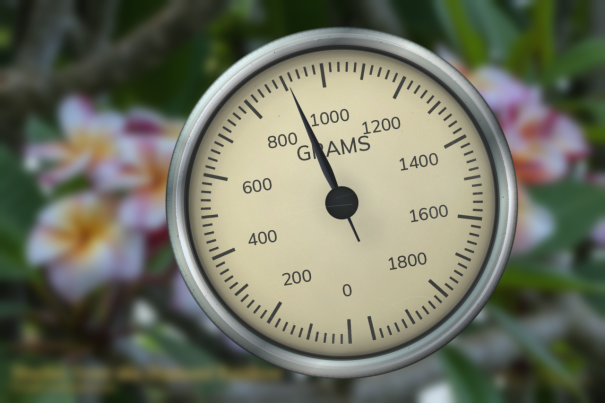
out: 910 g
